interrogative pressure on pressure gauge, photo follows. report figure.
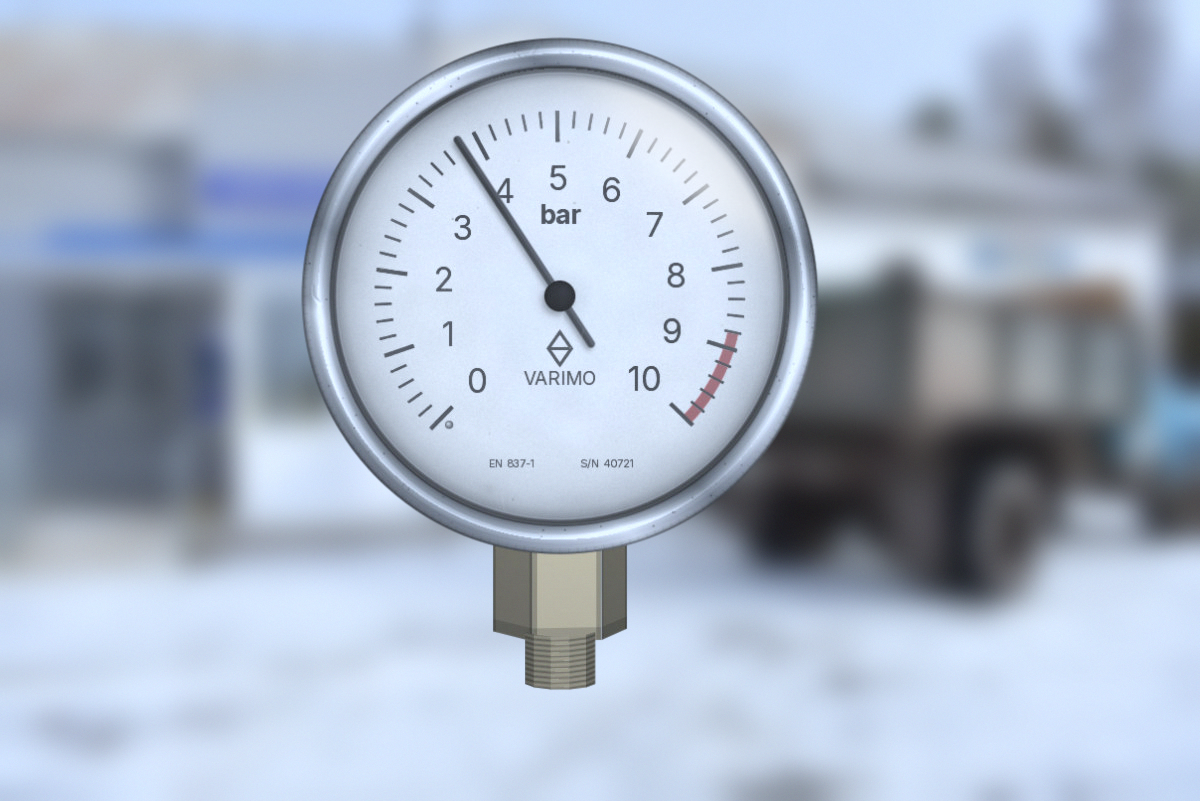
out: 3.8 bar
